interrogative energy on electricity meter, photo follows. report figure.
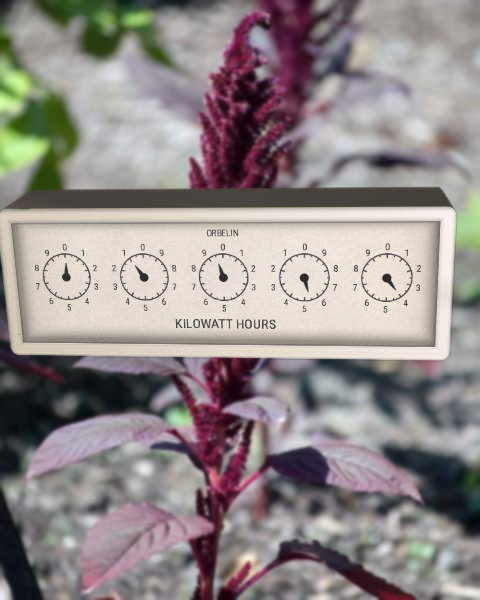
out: 954 kWh
